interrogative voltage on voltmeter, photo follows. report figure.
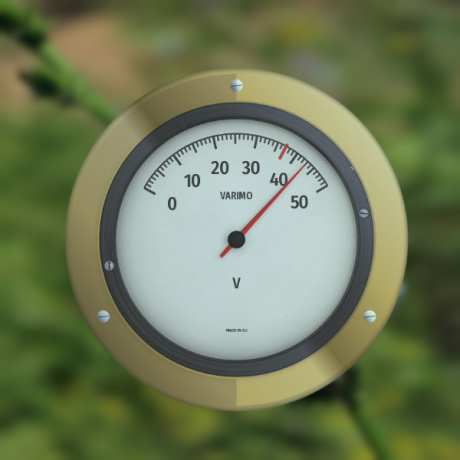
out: 43 V
